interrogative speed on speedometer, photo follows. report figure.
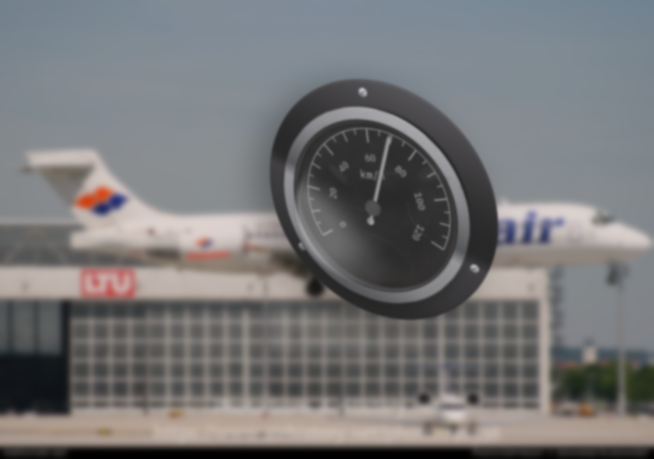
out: 70 km/h
